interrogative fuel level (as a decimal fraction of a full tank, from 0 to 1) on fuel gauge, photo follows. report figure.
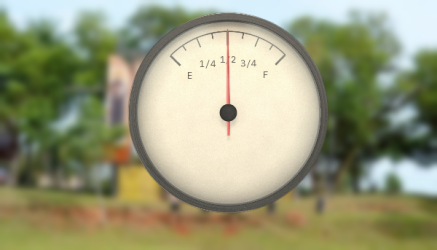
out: 0.5
